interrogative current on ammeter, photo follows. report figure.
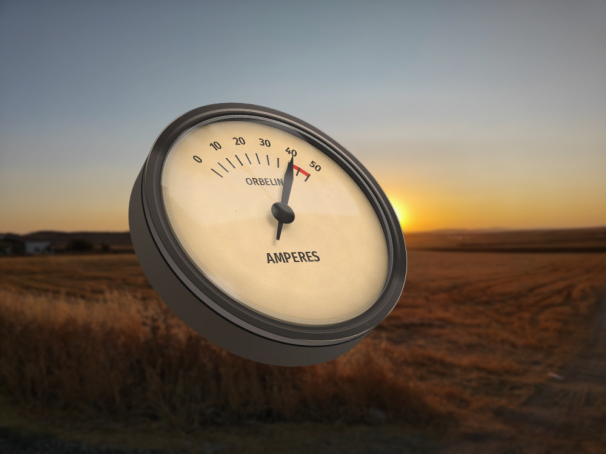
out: 40 A
